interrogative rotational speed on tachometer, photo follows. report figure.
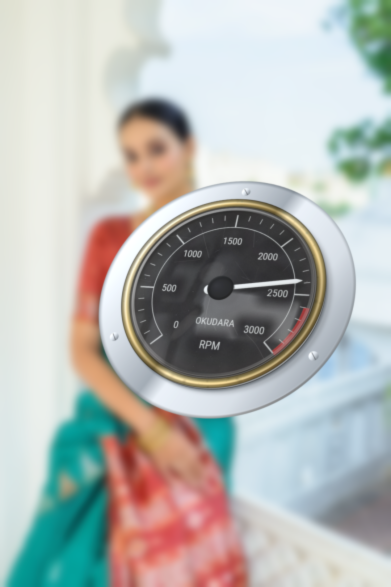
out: 2400 rpm
